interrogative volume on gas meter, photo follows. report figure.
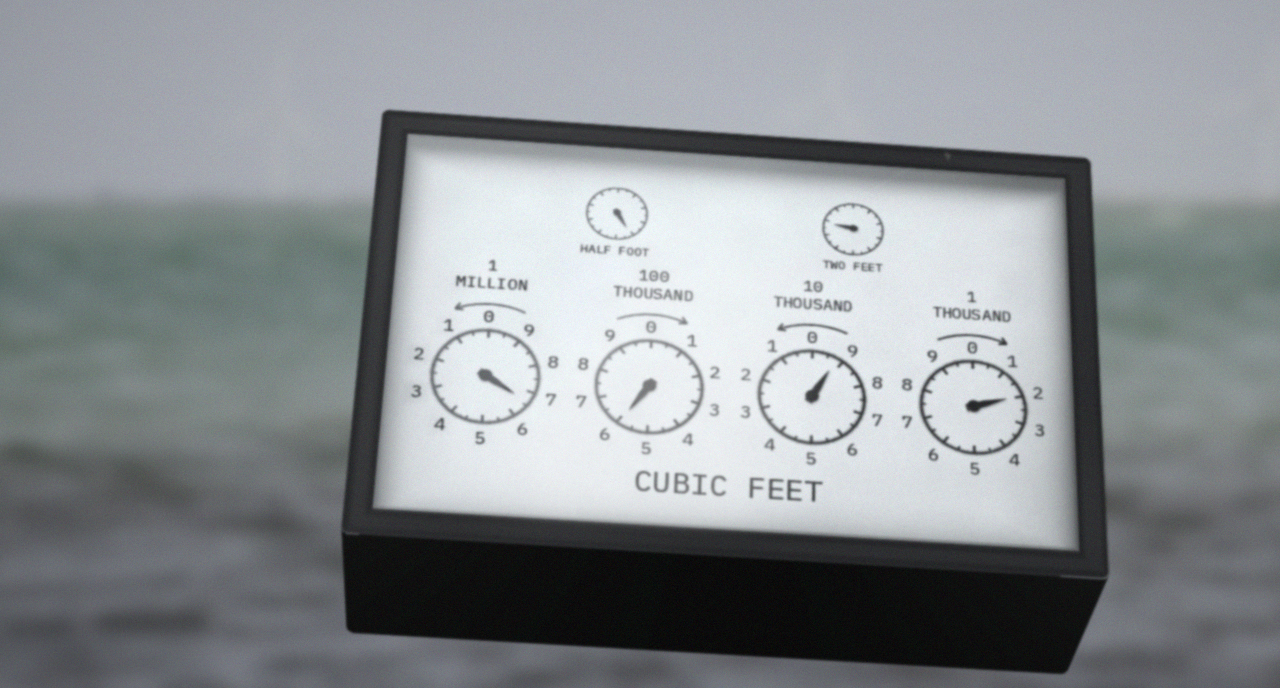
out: 659200 ft³
